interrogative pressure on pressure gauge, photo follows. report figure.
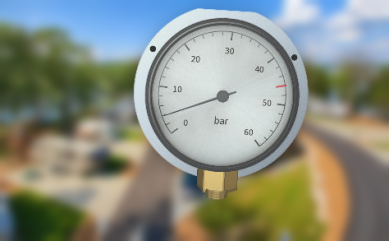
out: 4 bar
